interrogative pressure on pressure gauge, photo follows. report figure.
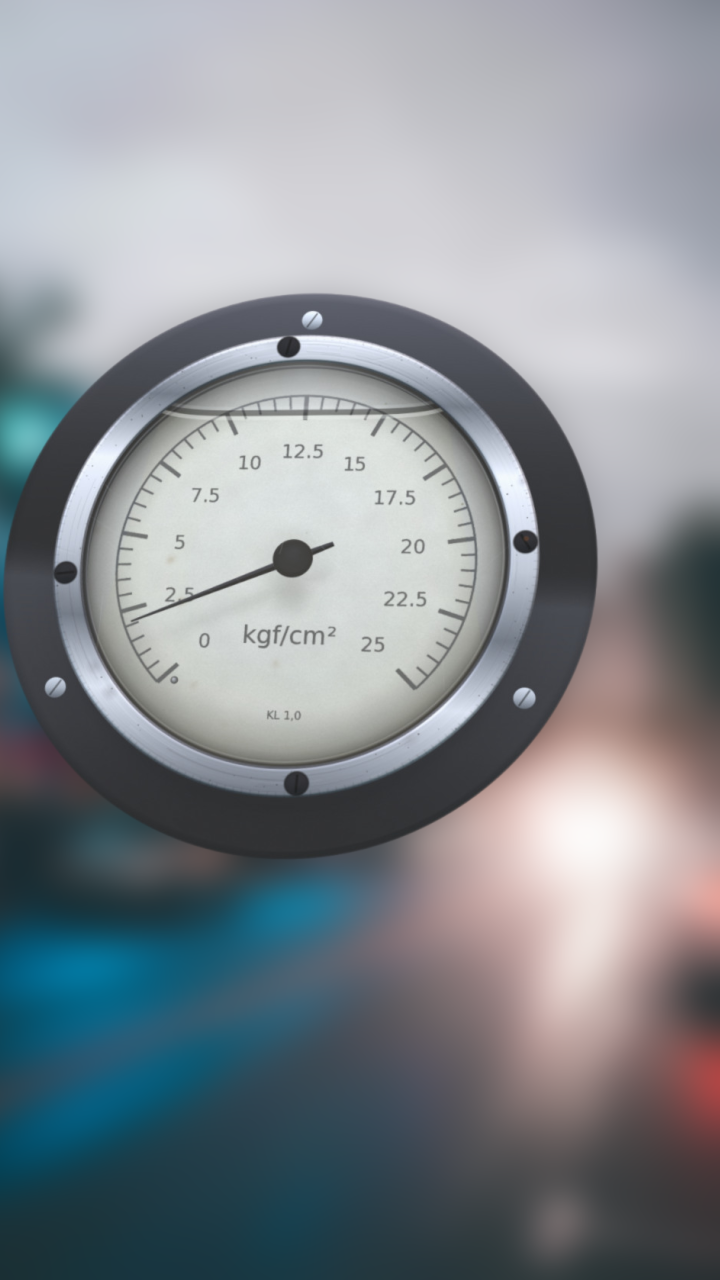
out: 2 kg/cm²
